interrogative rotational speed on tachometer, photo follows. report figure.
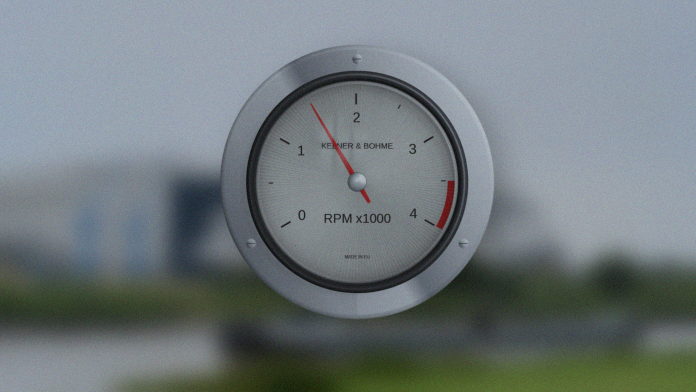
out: 1500 rpm
